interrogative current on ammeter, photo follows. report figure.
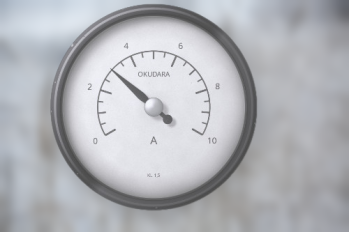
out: 3 A
